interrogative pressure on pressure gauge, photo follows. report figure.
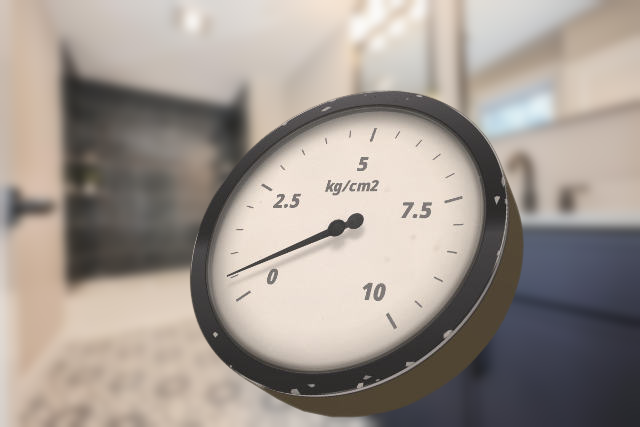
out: 0.5 kg/cm²
